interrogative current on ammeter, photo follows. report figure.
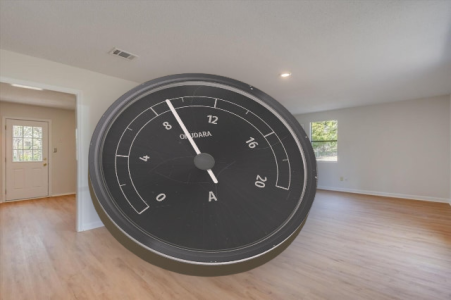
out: 9 A
